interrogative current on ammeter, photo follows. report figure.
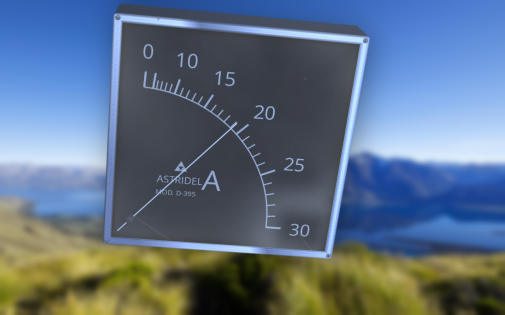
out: 19 A
